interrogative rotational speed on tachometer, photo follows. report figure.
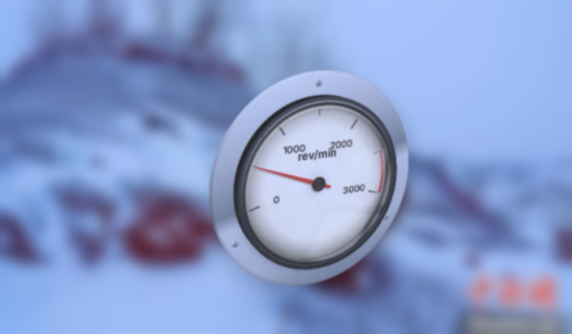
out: 500 rpm
